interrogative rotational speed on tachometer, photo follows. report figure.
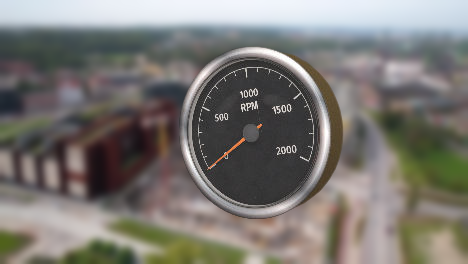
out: 0 rpm
